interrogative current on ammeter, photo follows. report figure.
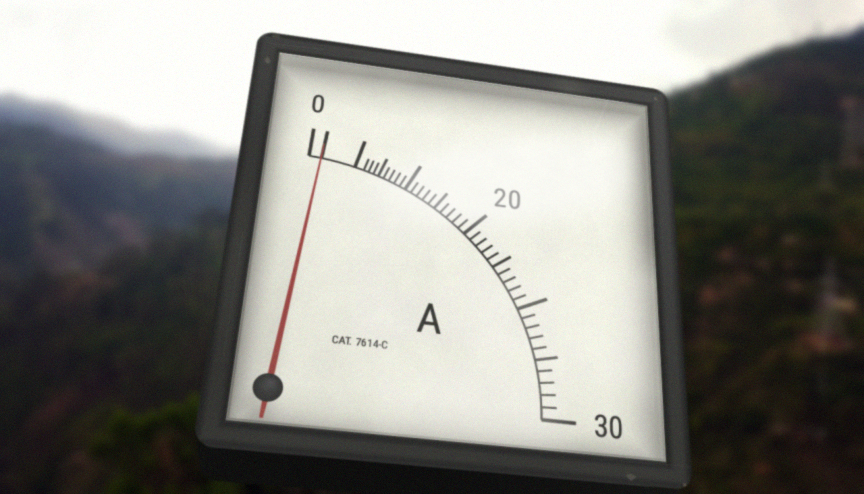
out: 5 A
